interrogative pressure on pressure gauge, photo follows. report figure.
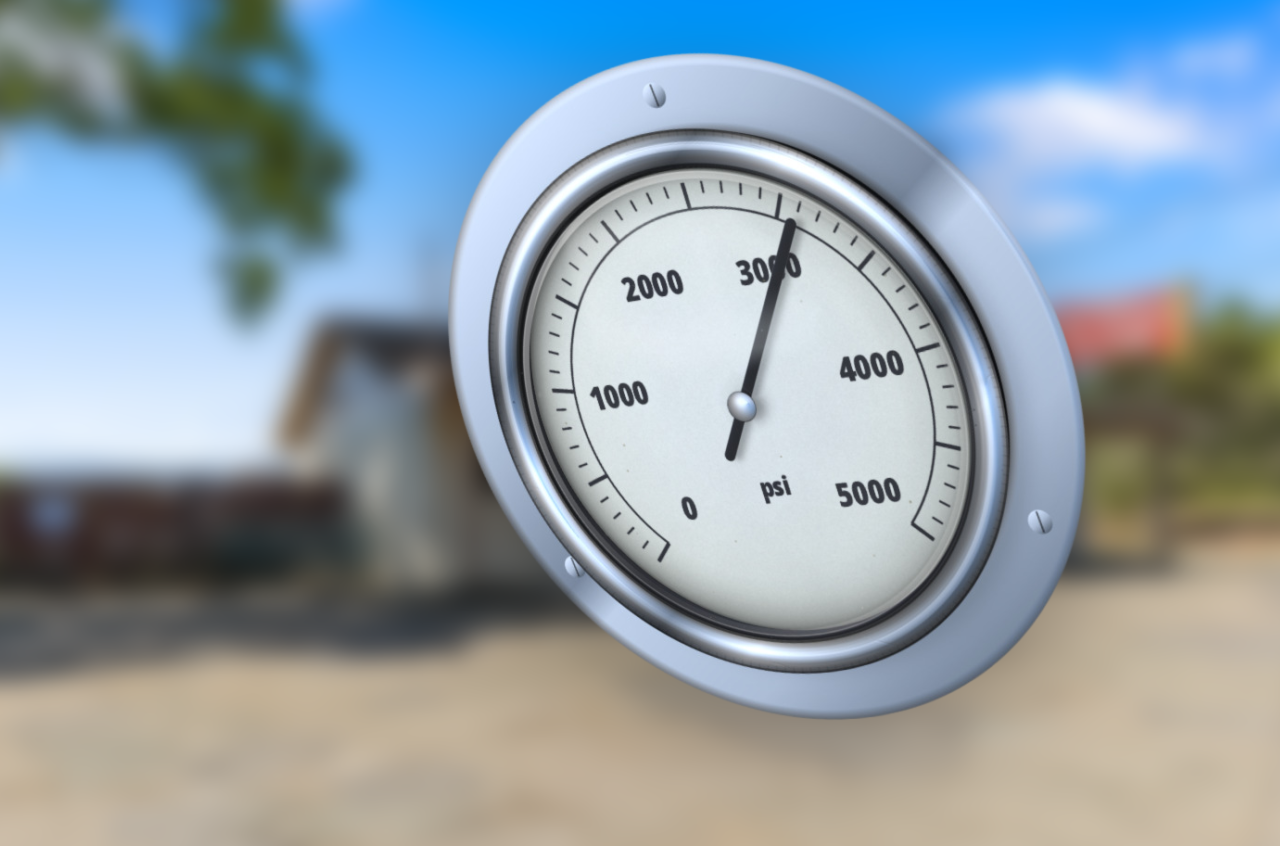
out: 3100 psi
